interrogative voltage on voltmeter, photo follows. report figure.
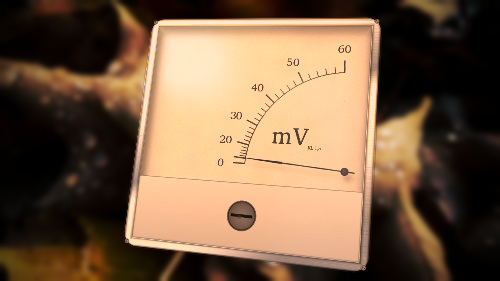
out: 10 mV
